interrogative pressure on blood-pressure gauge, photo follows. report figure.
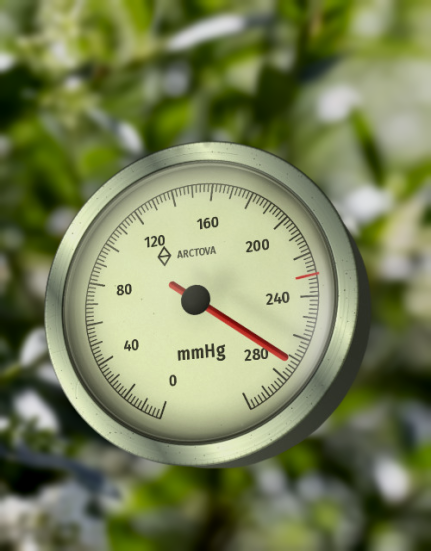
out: 272 mmHg
